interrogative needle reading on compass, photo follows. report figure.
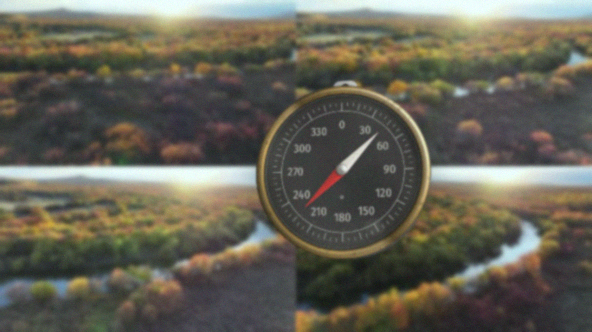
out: 225 °
